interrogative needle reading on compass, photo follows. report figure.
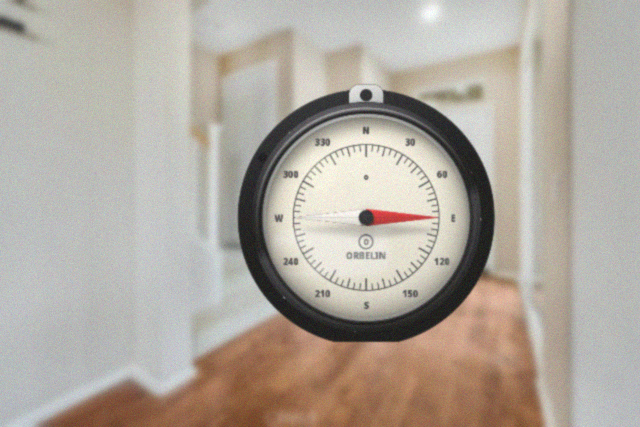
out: 90 °
